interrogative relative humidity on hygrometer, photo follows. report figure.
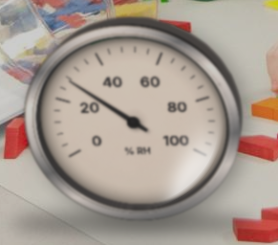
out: 28 %
